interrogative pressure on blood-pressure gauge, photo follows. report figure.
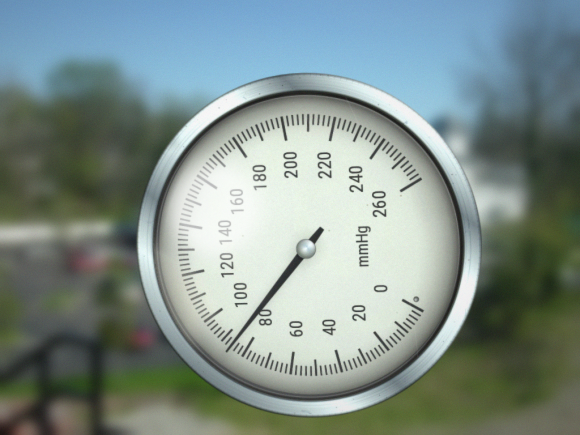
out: 86 mmHg
